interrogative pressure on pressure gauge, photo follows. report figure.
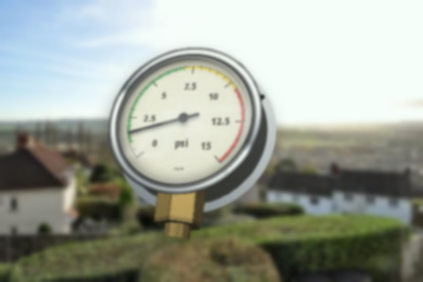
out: 1.5 psi
